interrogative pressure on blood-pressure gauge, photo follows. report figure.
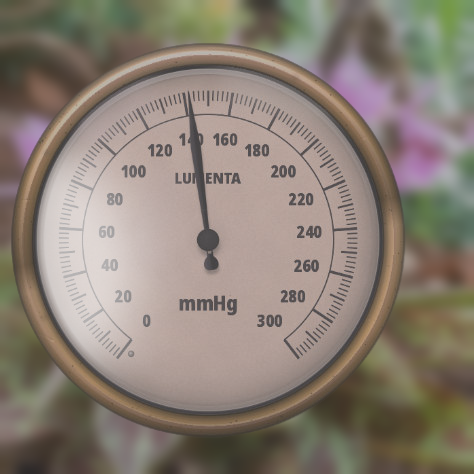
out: 142 mmHg
